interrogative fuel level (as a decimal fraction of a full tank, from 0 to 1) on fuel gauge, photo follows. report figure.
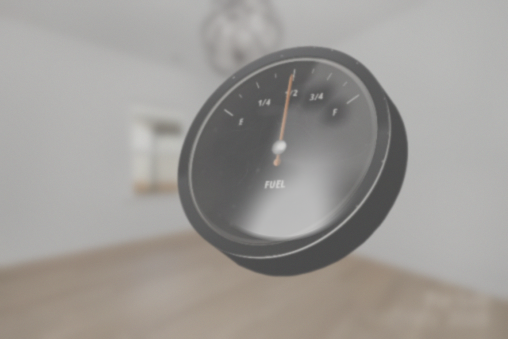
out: 0.5
